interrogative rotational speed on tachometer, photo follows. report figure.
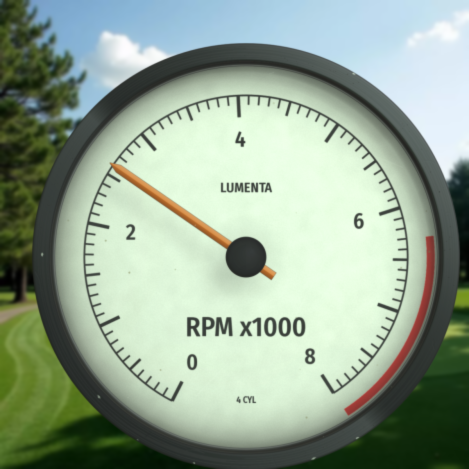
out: 2600 rpm
